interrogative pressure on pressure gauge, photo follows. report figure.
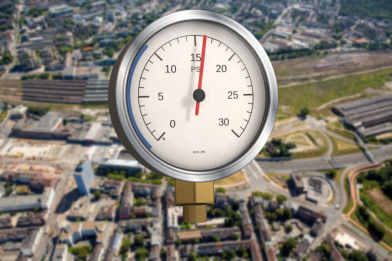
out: 16 psi
